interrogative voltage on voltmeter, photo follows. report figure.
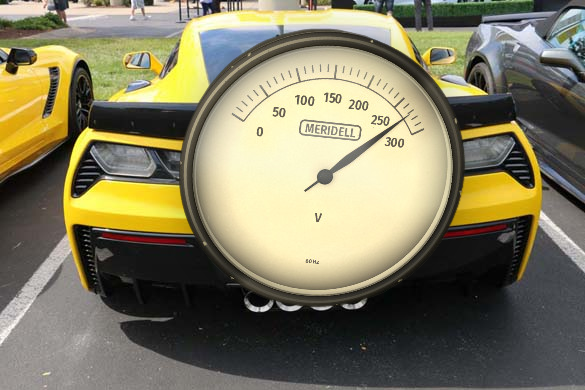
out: 270 V
